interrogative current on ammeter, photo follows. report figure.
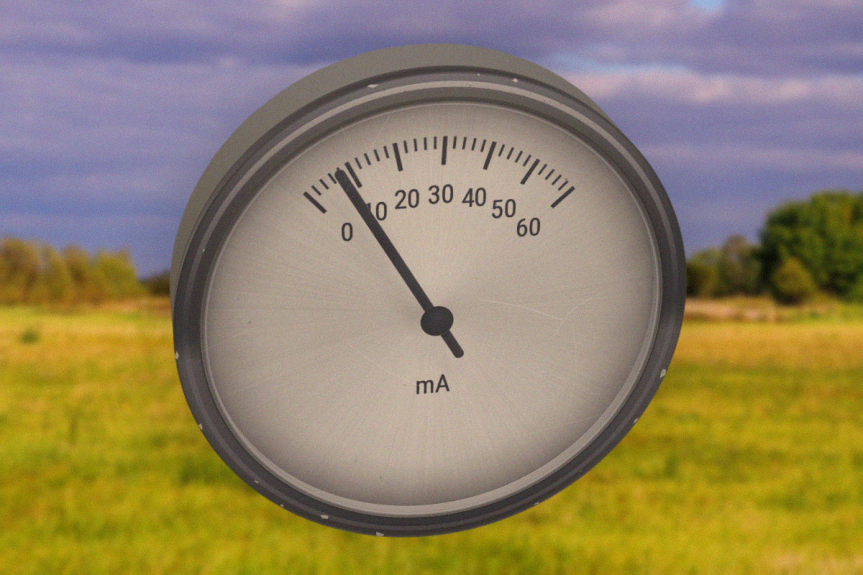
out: 8 mA
